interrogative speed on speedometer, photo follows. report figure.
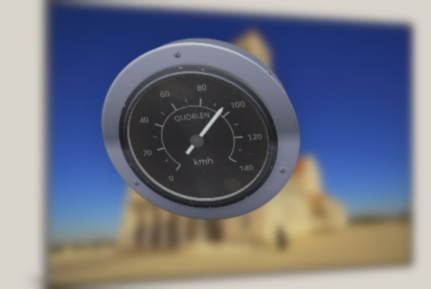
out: 95 km/h
